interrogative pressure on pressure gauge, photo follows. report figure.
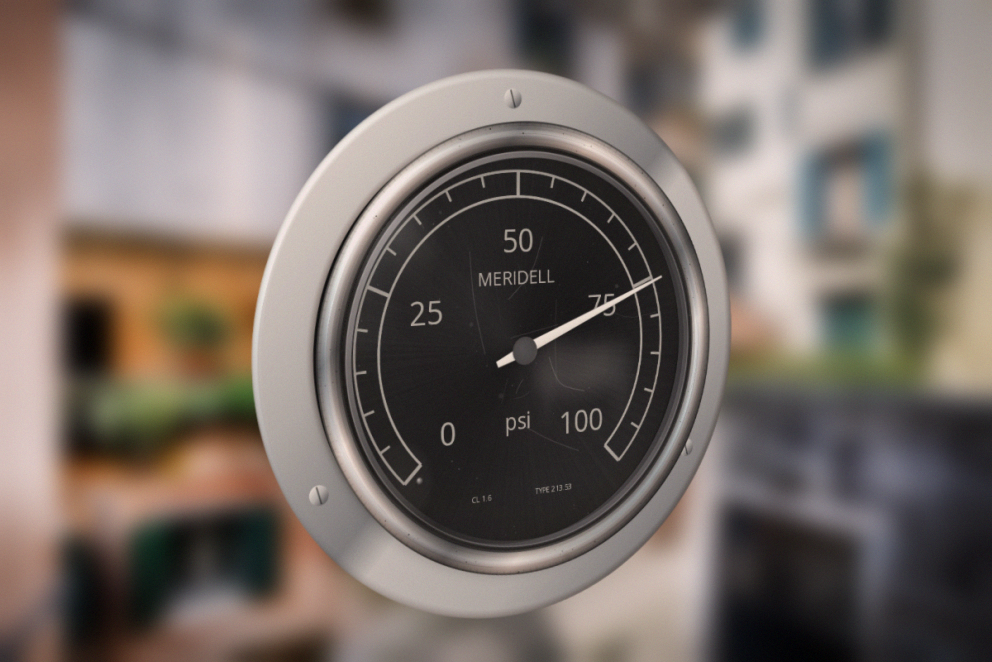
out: 75 psi
